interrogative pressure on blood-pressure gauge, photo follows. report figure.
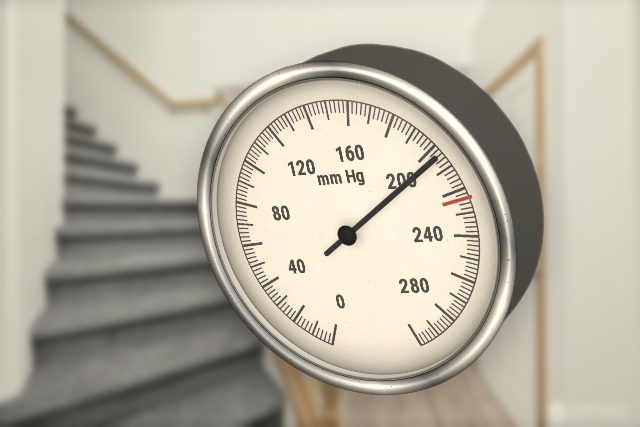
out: 204 mmHg
